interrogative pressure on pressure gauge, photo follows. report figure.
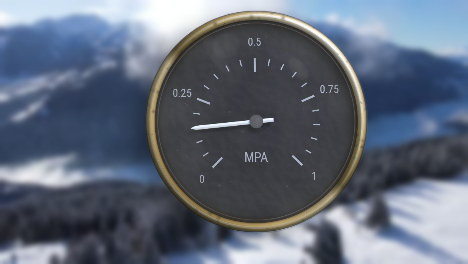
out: 0.15 MPa
